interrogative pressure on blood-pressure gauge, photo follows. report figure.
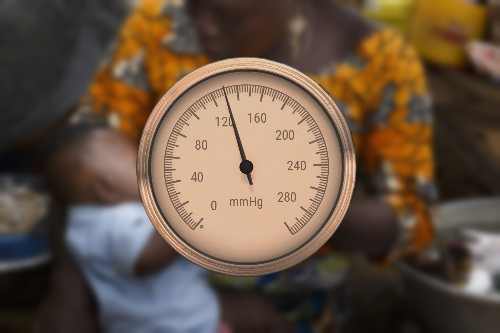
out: 130 mmHg
